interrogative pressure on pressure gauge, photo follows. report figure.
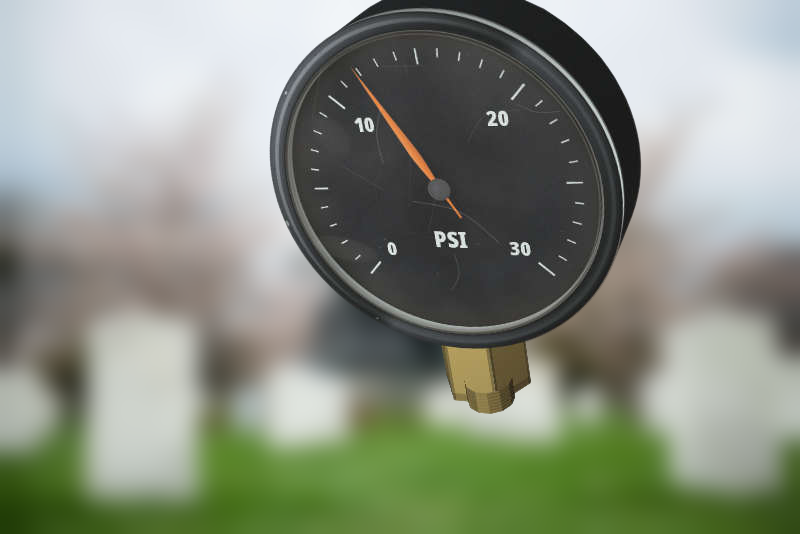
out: 12 psi
